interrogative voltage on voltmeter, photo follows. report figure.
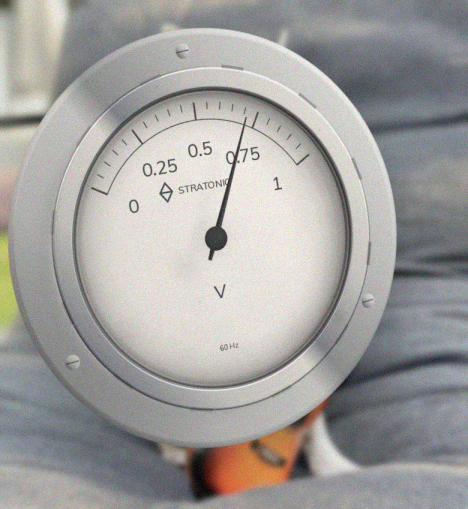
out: 0.7 V
